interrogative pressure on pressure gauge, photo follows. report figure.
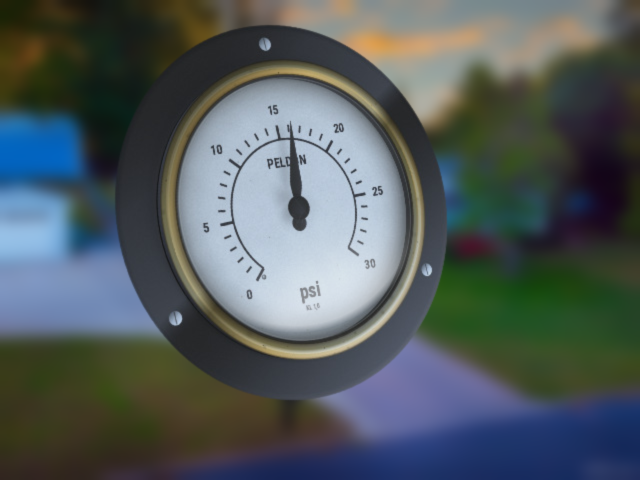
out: 16 psi
